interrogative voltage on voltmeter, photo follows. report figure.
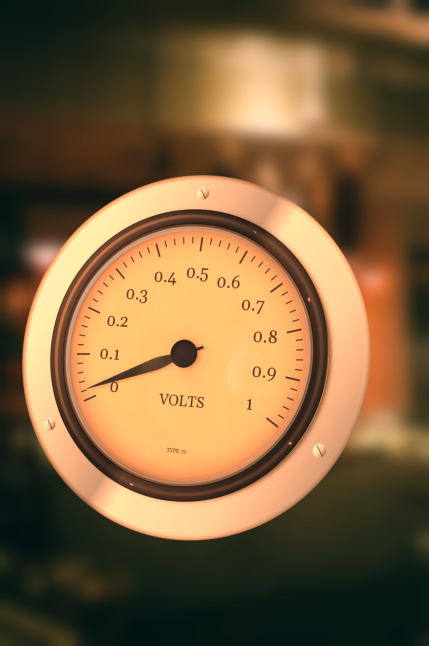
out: 0.02 V
